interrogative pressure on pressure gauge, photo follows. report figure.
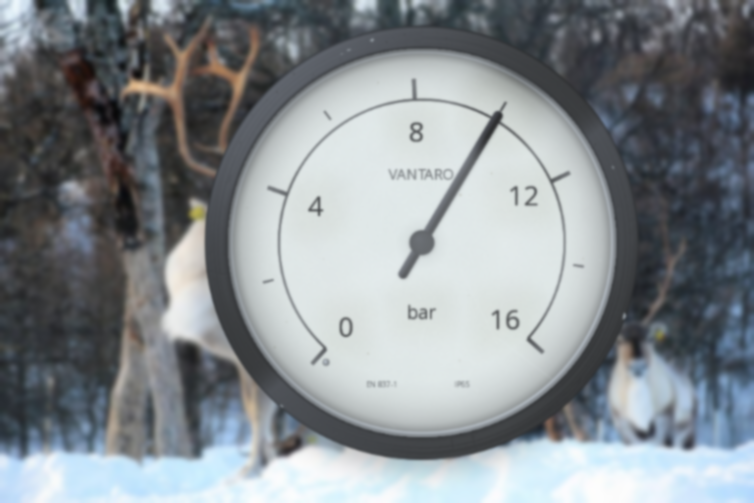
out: 10 bar
